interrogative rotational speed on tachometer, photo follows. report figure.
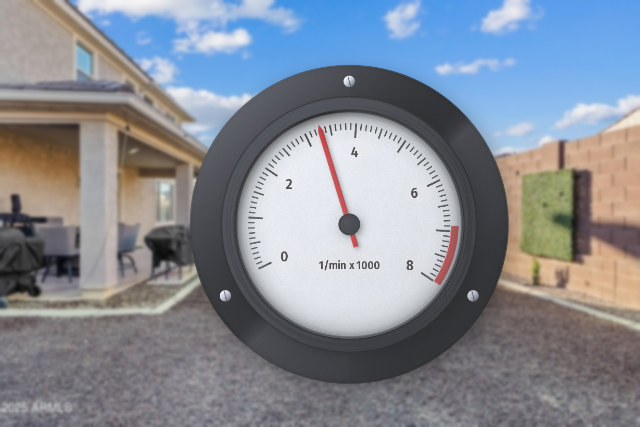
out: 3300 rpm
